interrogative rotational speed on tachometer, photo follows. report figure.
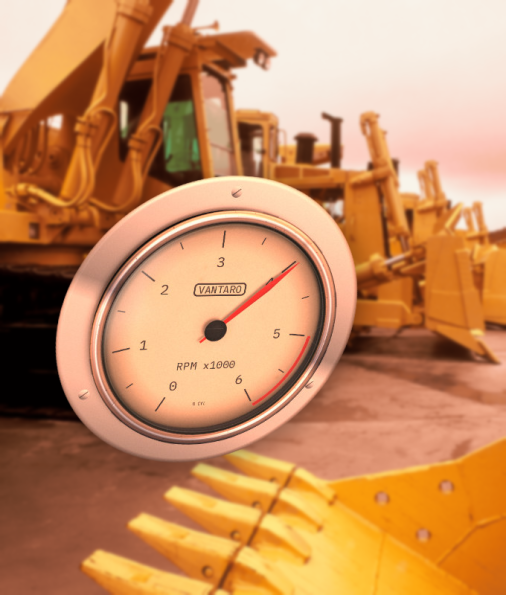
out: 4000 rpm
